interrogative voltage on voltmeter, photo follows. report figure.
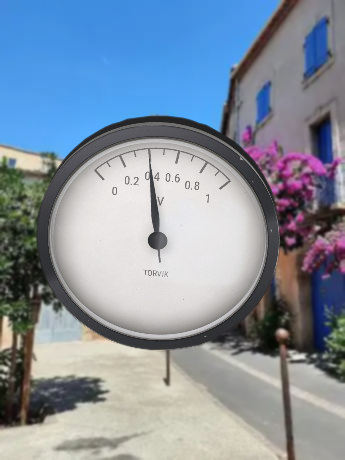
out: 0.4 V
